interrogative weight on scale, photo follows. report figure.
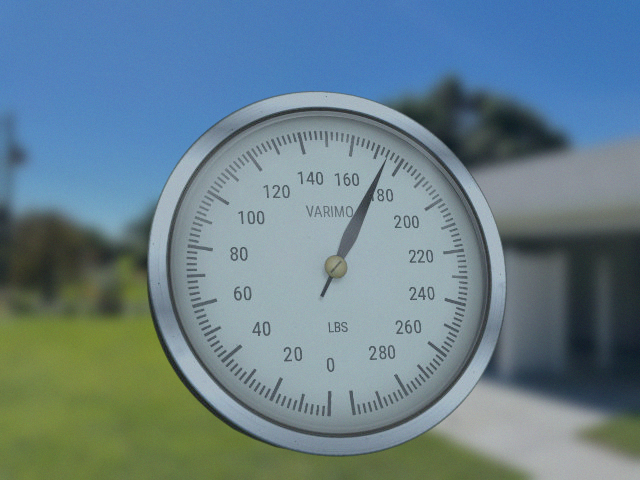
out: 174 lb
